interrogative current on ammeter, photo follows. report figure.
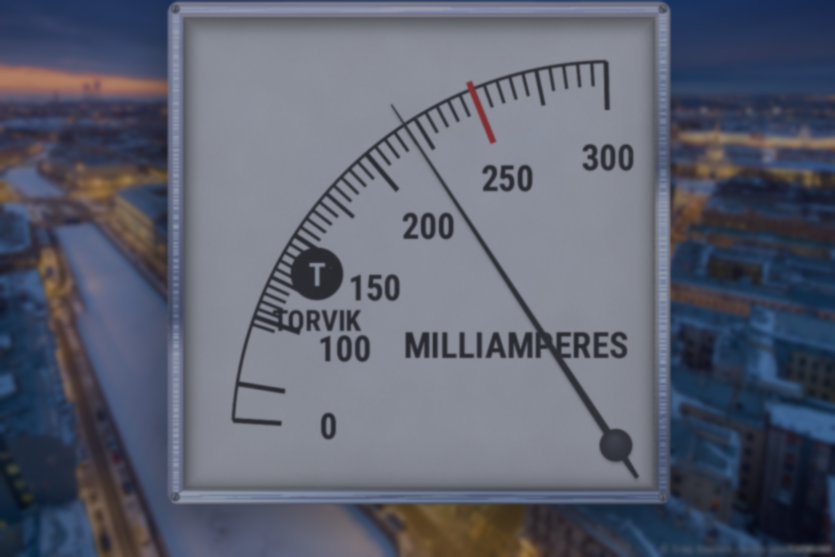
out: 220 mA
